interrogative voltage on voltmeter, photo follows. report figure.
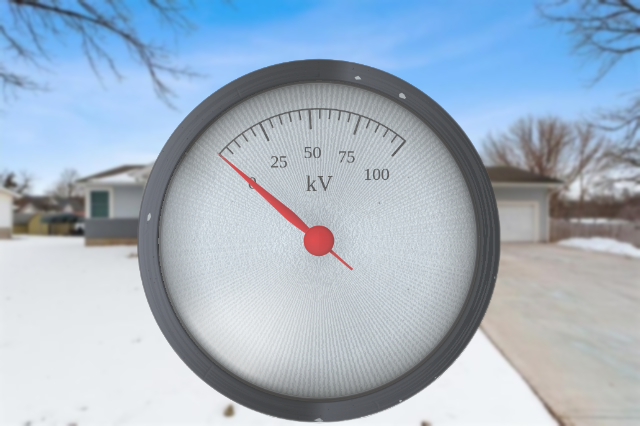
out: 0 kV
